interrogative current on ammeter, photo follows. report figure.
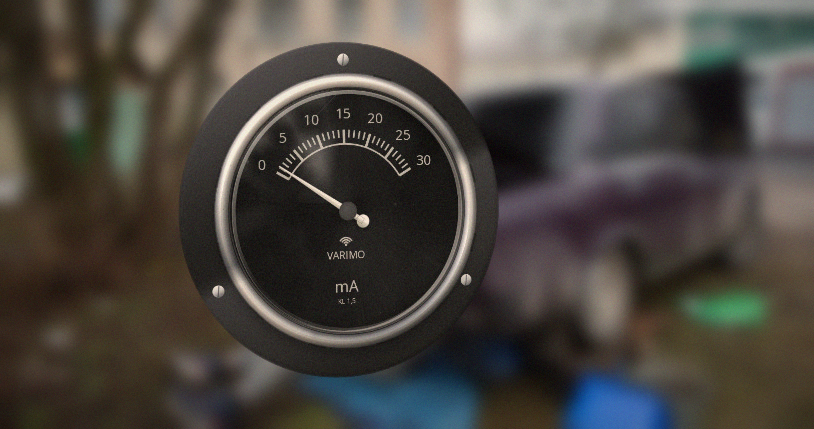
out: 1 mA
